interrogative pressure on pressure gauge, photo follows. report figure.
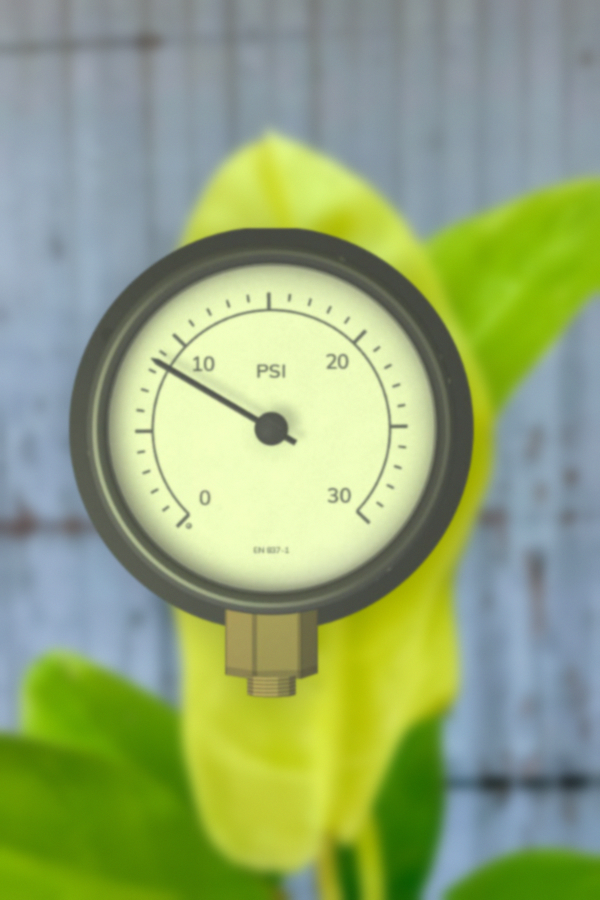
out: 8.5 psi
